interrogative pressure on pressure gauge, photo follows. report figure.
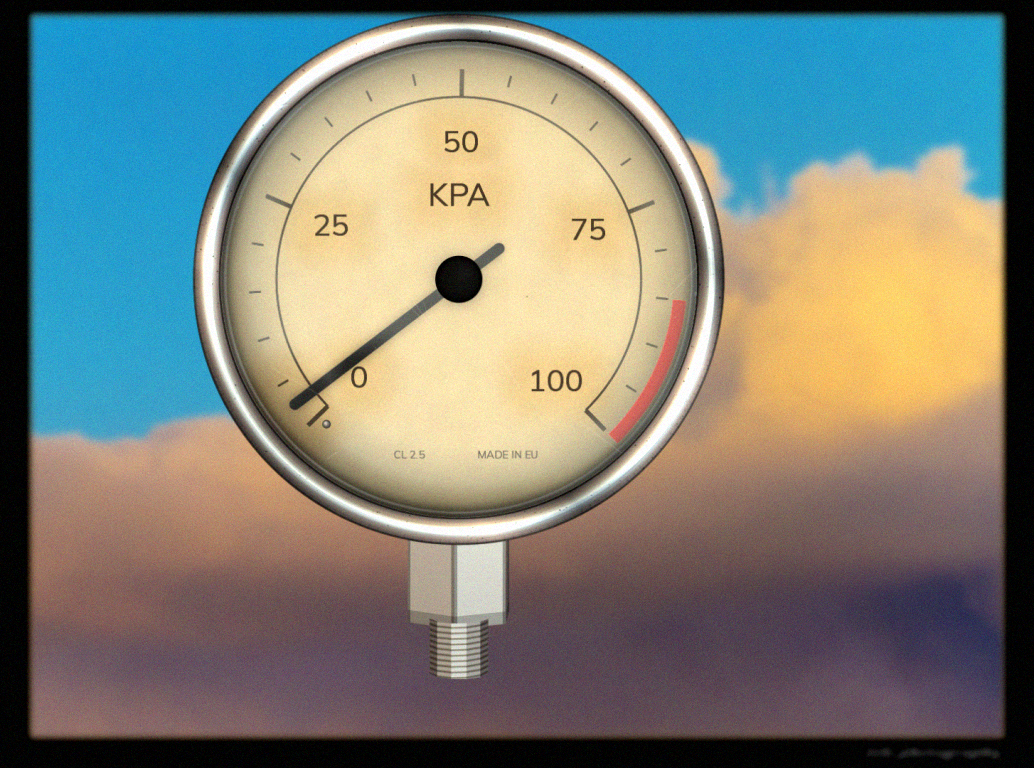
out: 2.5 kPa
